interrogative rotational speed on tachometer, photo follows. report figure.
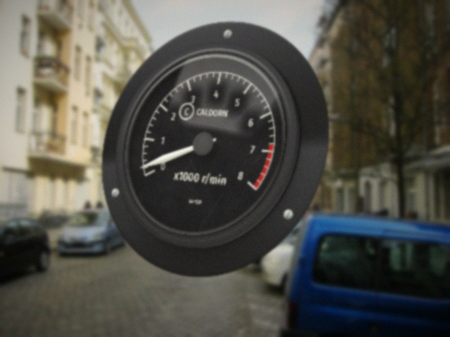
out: 200 rpm
